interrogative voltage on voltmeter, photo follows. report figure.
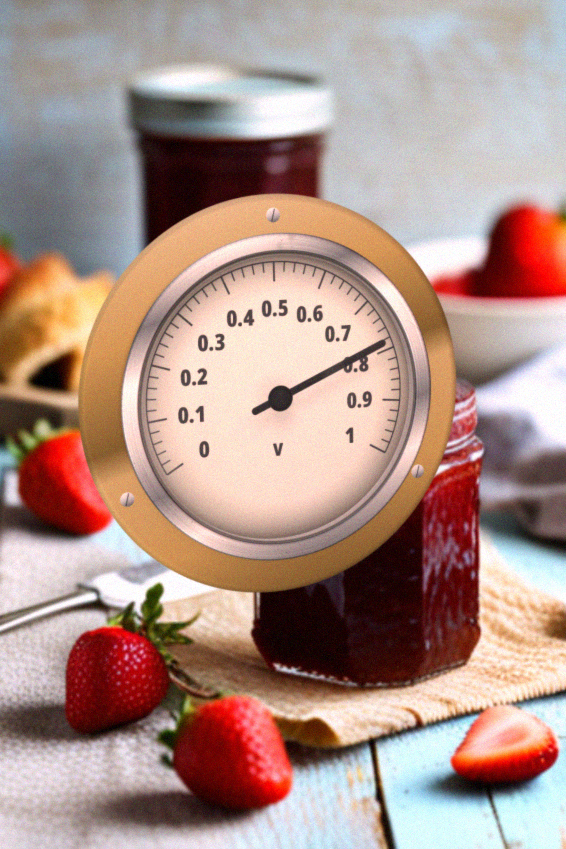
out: 0.78 V
